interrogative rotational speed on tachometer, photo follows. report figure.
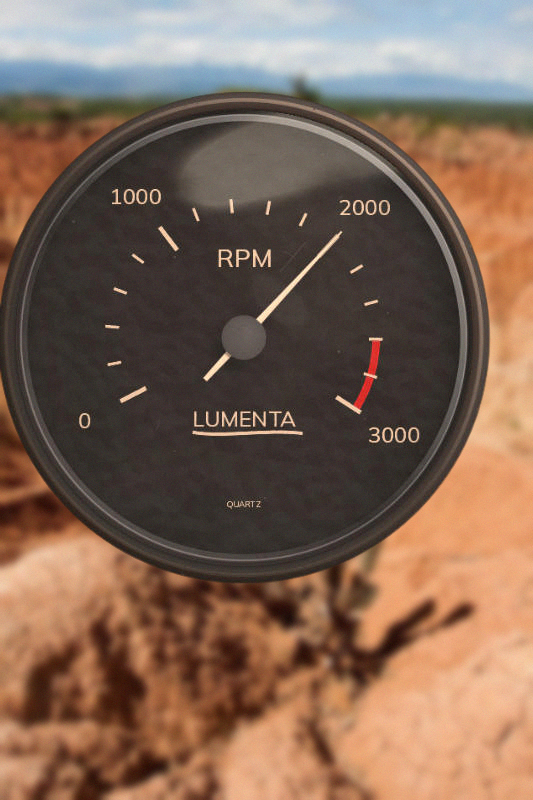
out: 2000 rpm
